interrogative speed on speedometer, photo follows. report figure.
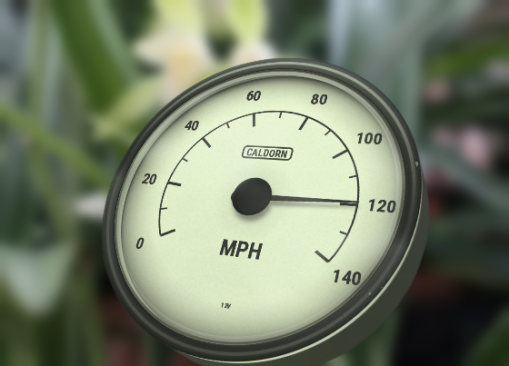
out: 120 mph
